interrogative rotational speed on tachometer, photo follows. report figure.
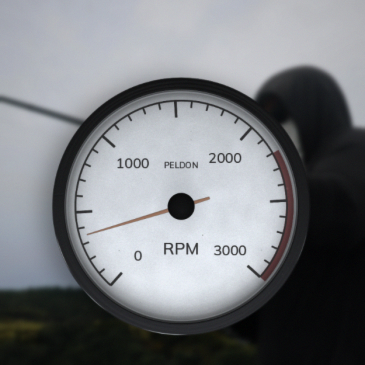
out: 350 rpm
